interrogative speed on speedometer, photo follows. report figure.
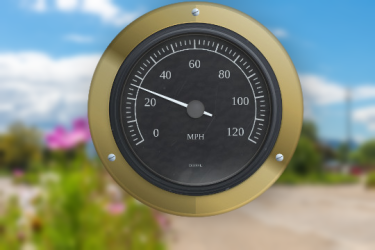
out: 26 mph
